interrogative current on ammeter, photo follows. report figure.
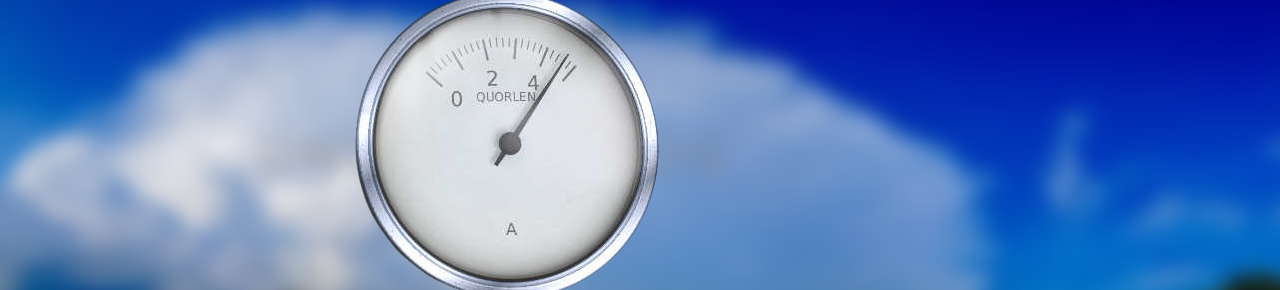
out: 4.6 A
